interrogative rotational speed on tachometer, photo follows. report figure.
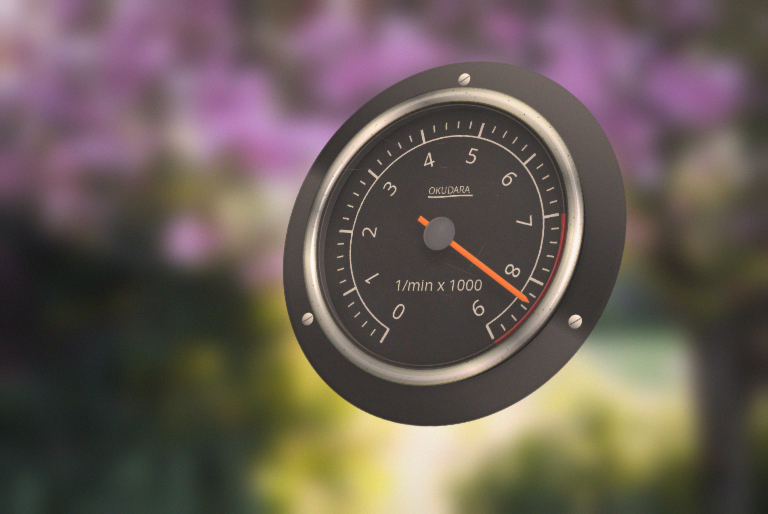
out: 8300 rpm
